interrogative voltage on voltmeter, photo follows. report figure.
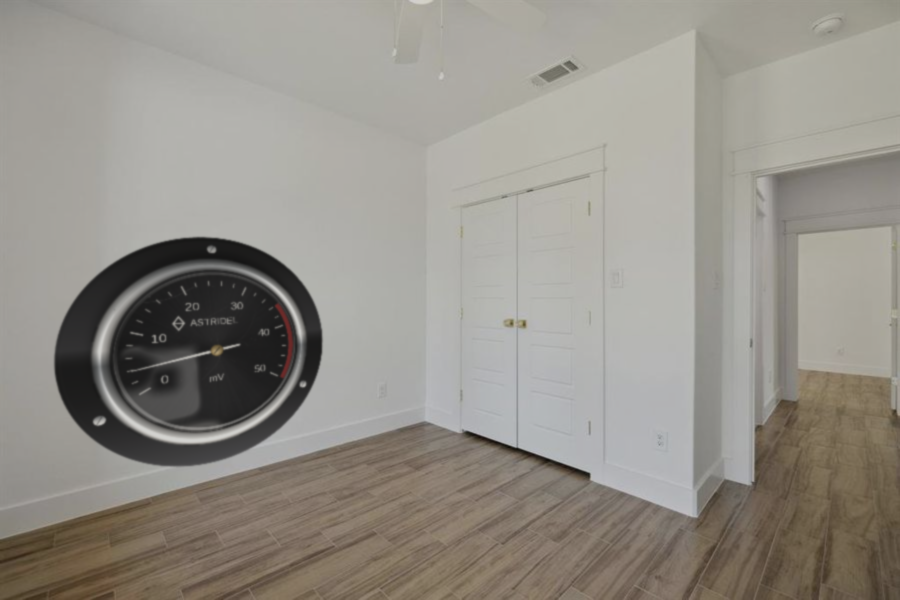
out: 4 mV
